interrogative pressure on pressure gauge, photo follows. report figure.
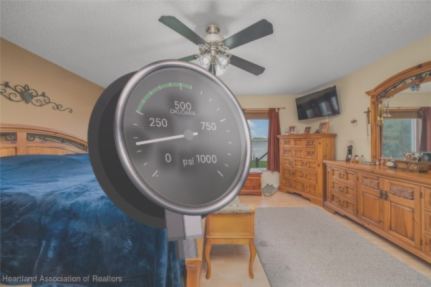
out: 125 psi
